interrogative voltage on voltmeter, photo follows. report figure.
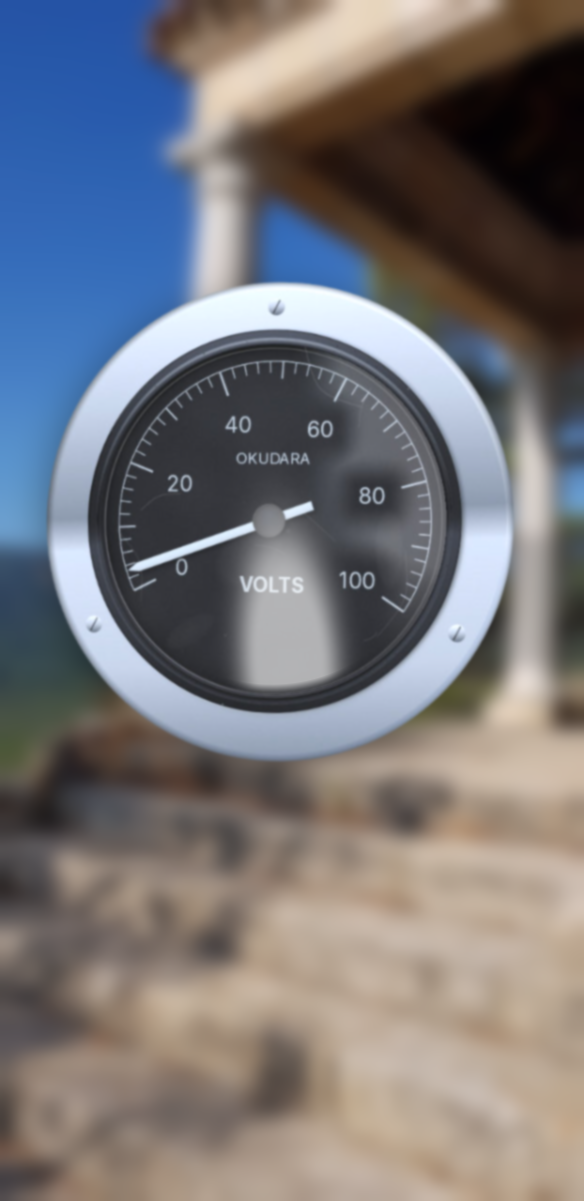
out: 3 V
